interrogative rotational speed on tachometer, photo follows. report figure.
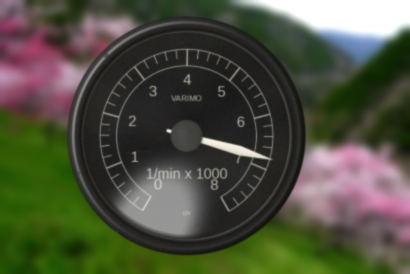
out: 6800 rpm
